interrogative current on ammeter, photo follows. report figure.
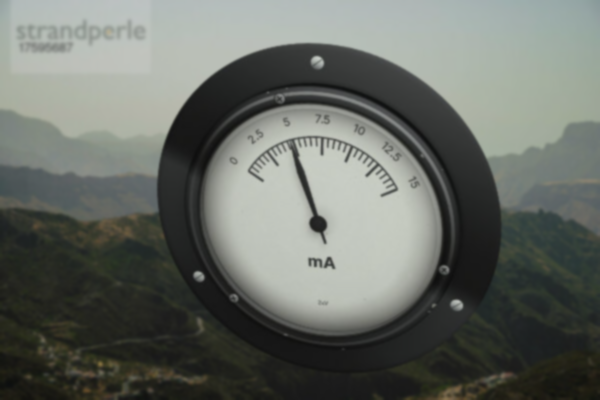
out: 5 mA
